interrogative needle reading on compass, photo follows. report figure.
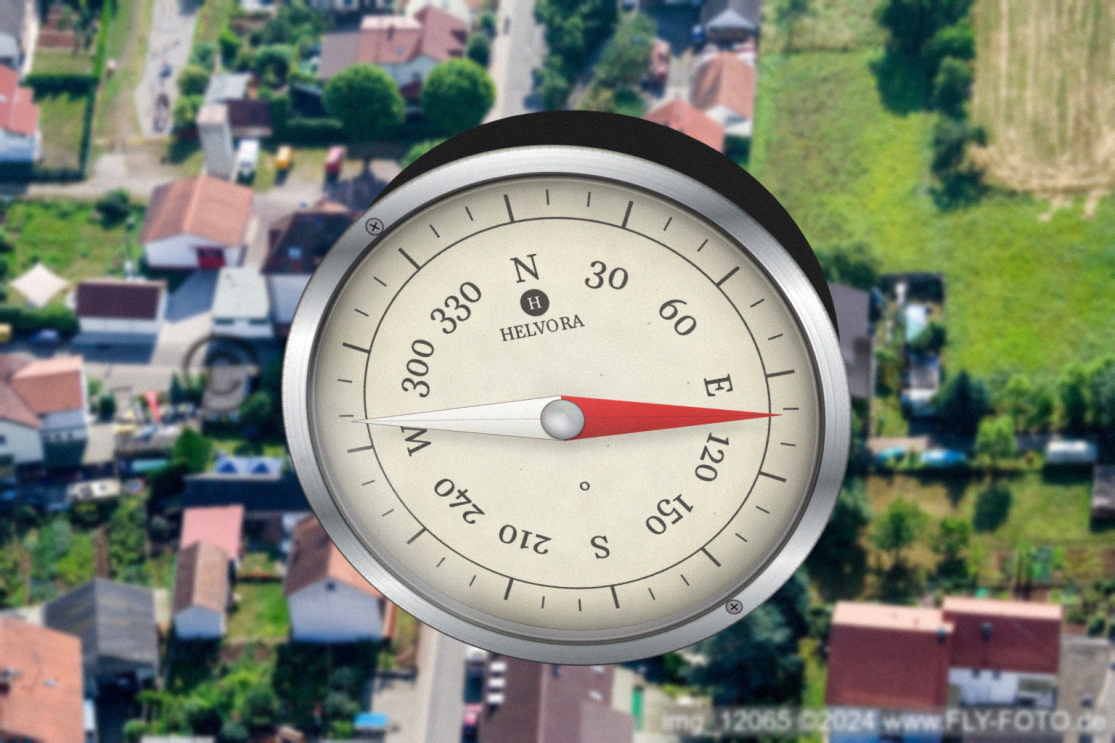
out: 100 °
